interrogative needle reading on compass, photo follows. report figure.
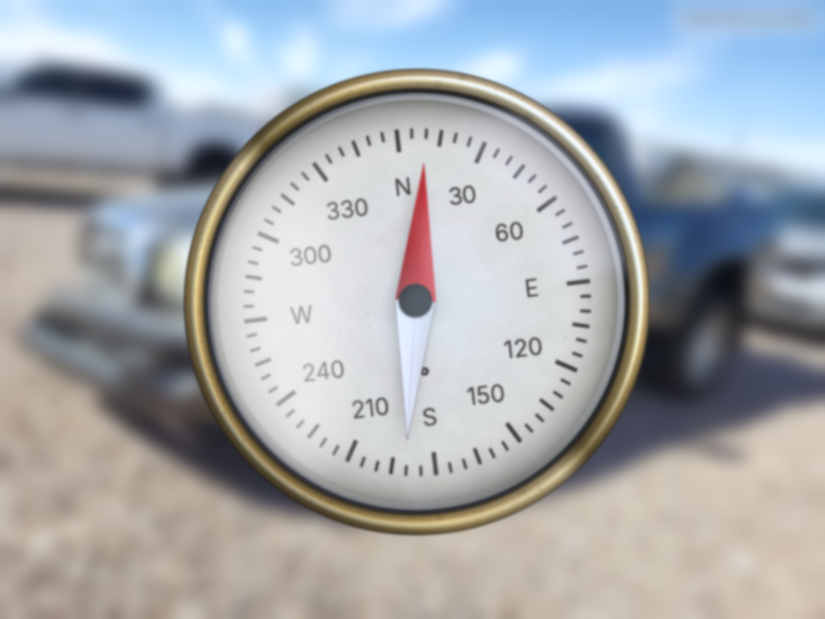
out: 10 °
